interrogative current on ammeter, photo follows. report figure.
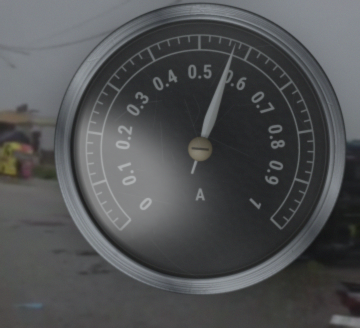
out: 0.57 A
